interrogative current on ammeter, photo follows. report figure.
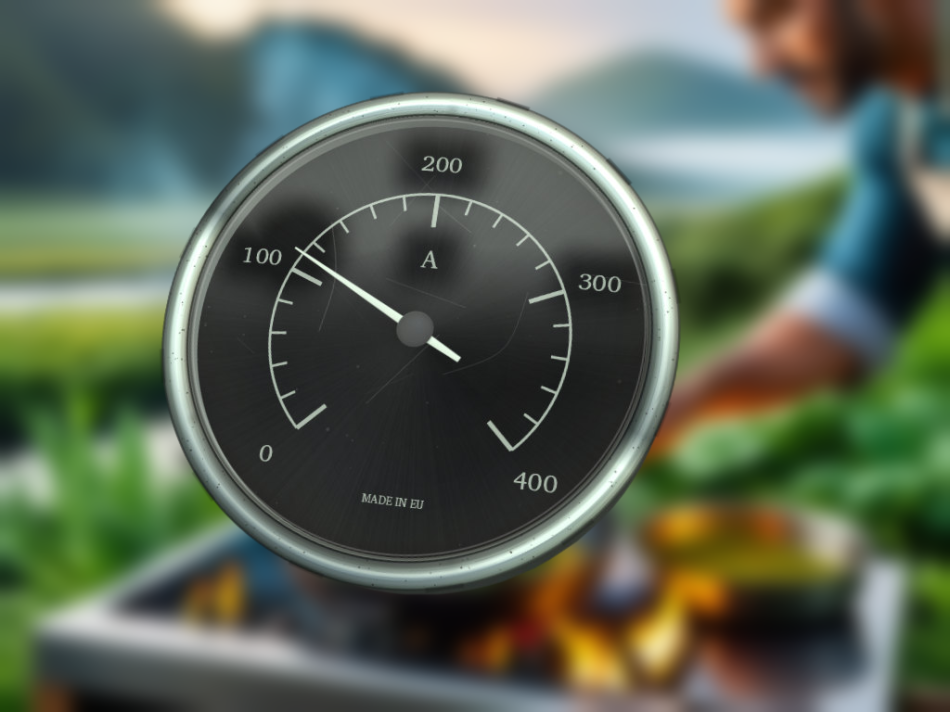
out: 110 A
